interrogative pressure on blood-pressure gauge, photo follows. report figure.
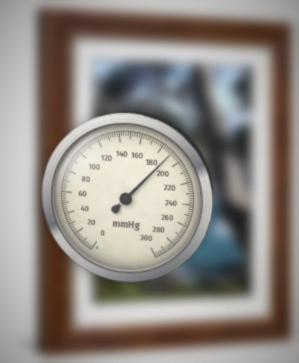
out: 190 mmHg
